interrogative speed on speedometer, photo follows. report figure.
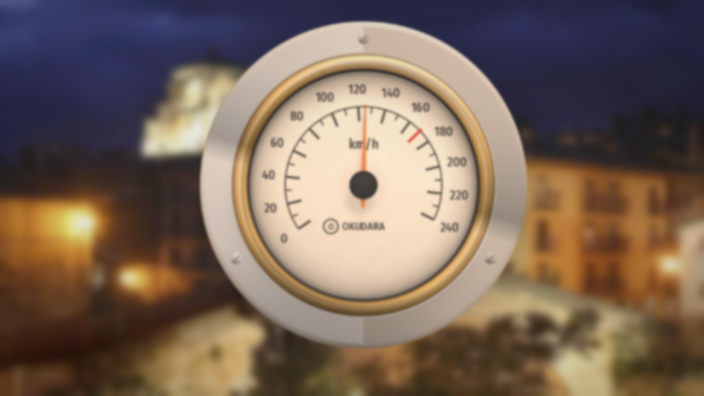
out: 125 km/h
